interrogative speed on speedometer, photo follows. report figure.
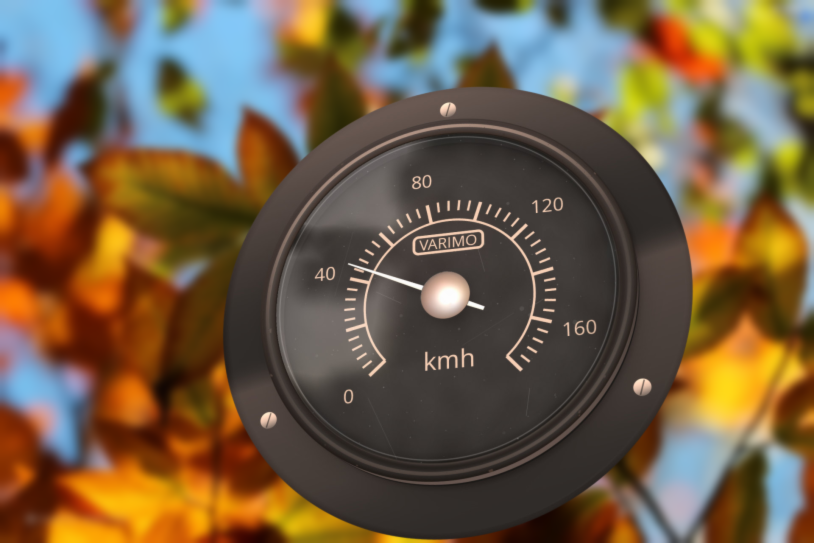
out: 44 km/h
